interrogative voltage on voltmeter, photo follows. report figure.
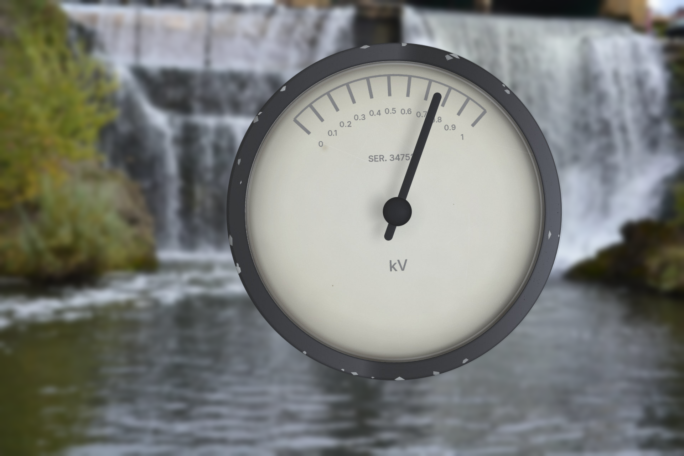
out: 0.75 kV
